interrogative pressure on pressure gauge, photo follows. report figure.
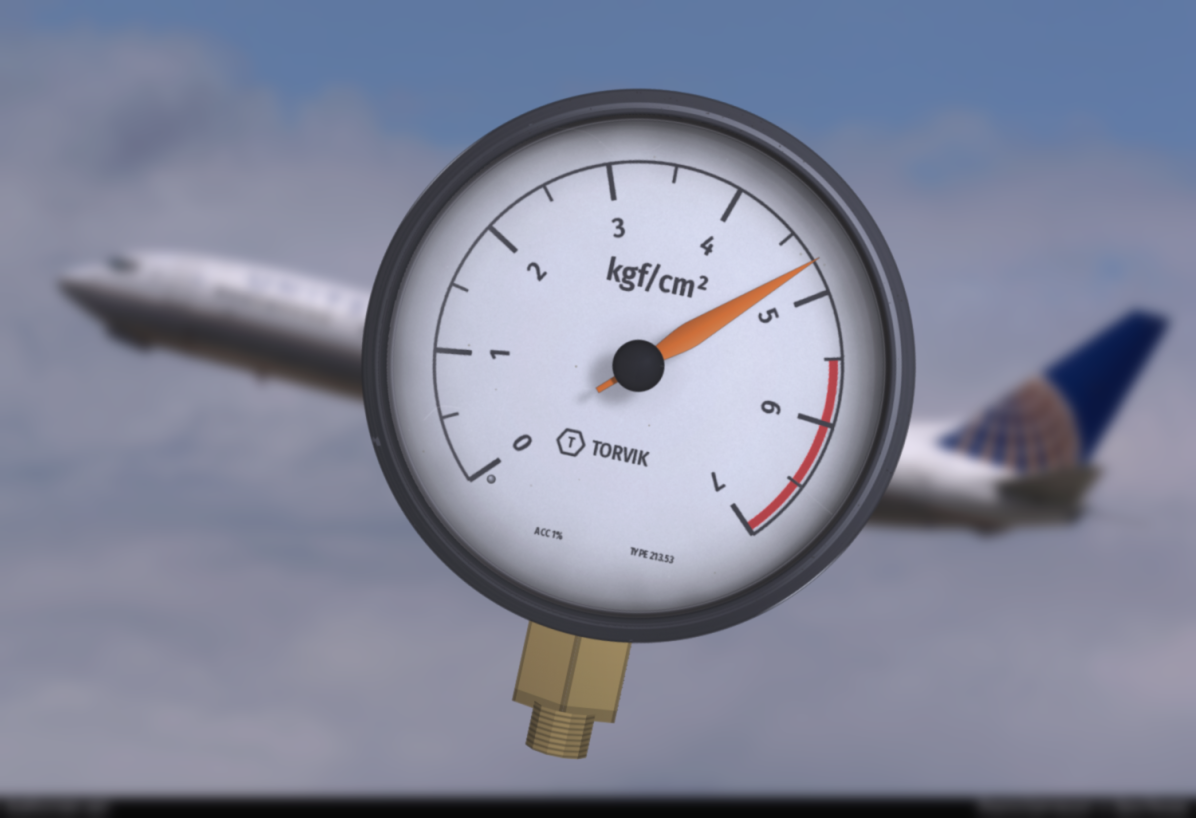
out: 4.75 kg/cm²
